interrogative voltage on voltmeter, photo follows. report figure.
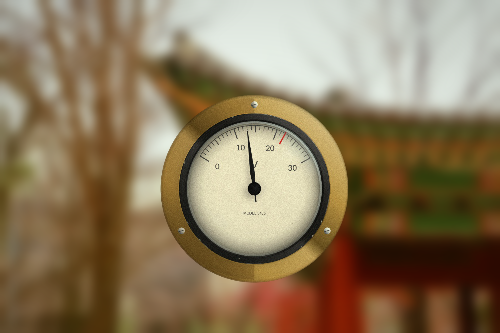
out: 13 V
